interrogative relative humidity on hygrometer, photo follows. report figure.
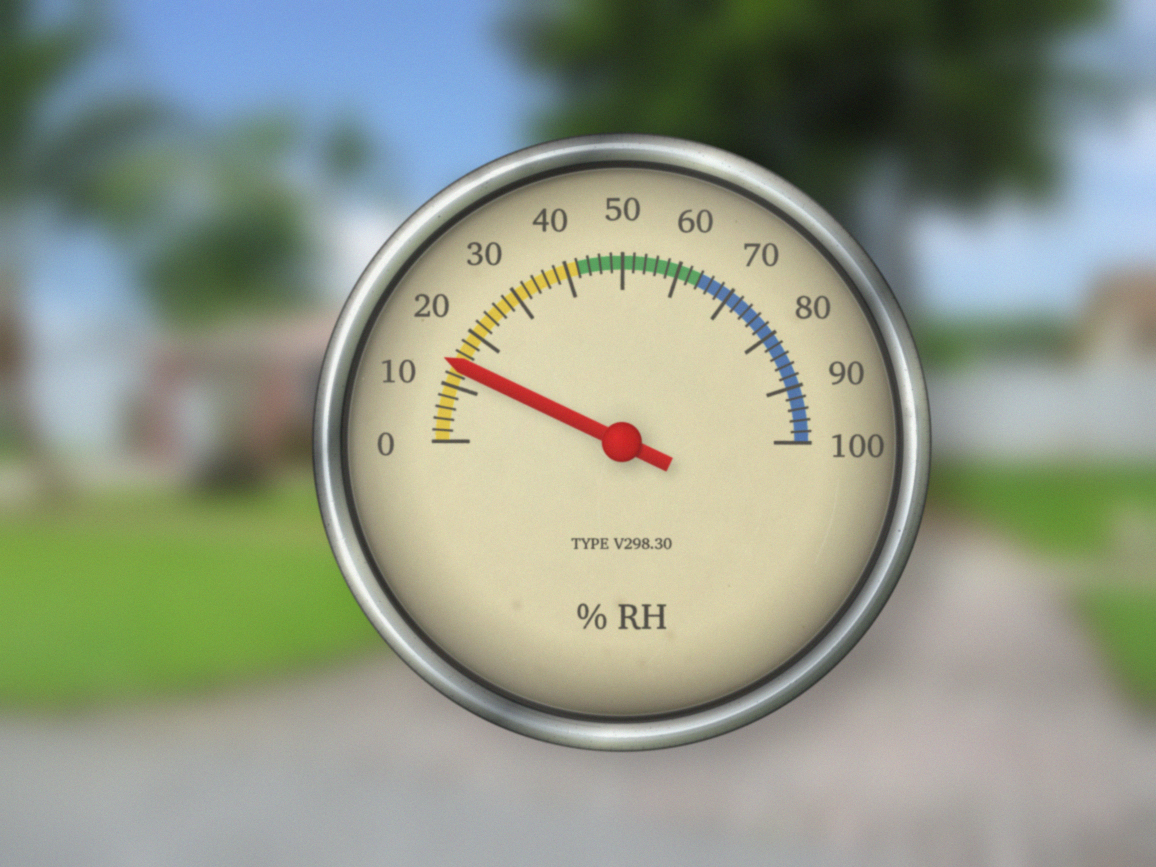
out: 14 %
